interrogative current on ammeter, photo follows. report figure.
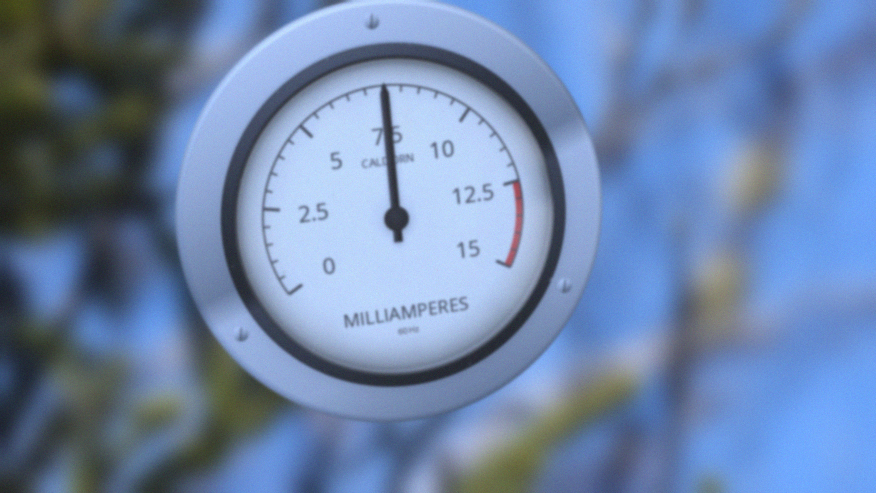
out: 7.5 mA
